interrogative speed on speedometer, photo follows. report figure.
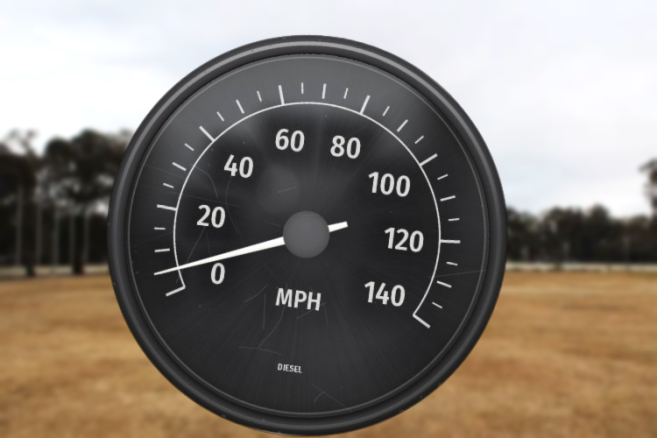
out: 5 mph
